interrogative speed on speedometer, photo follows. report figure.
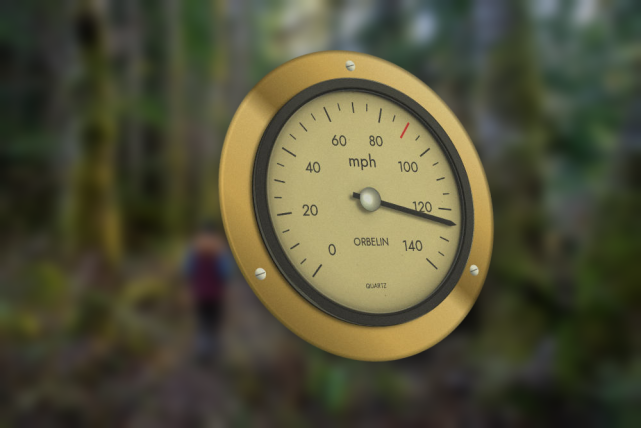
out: 125 mph
